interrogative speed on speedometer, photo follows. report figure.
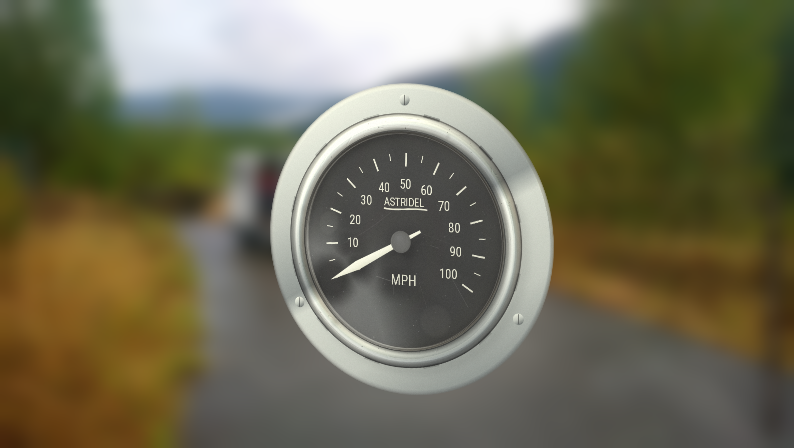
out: 0 mph
